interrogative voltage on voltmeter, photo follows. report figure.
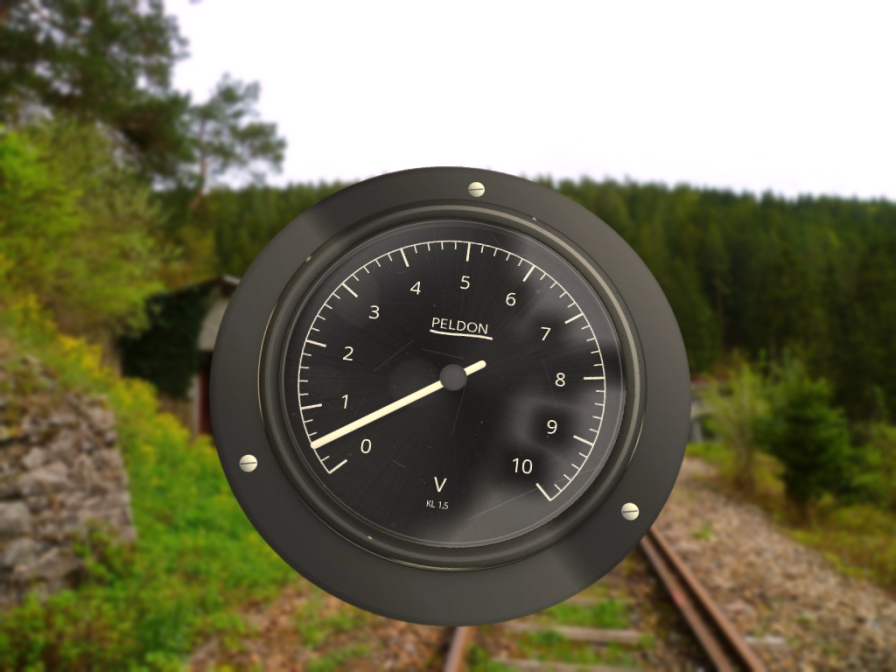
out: 0.4 V
